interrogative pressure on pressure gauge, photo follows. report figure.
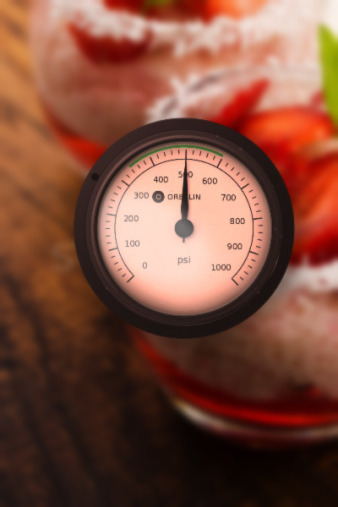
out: 500 psi
